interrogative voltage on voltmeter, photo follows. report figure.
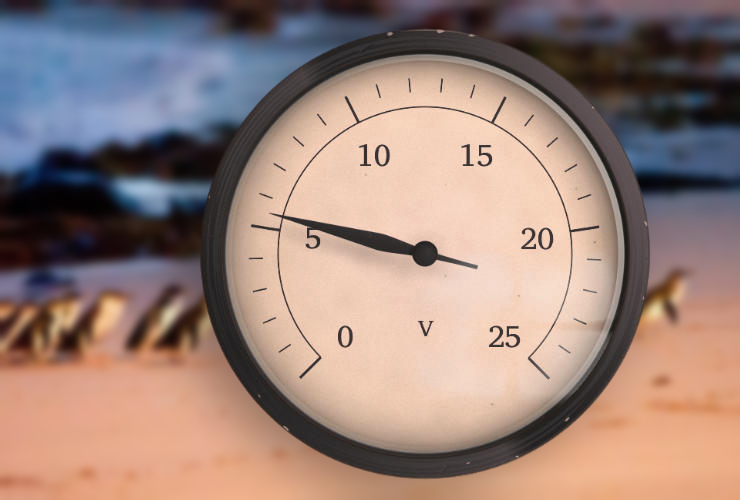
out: 5.5 V
